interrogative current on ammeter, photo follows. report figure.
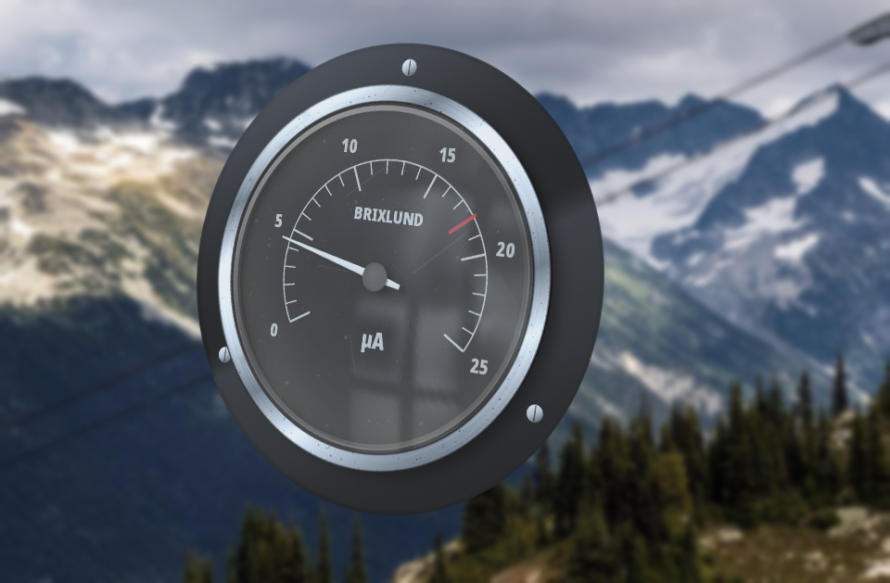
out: 4.5 µA
